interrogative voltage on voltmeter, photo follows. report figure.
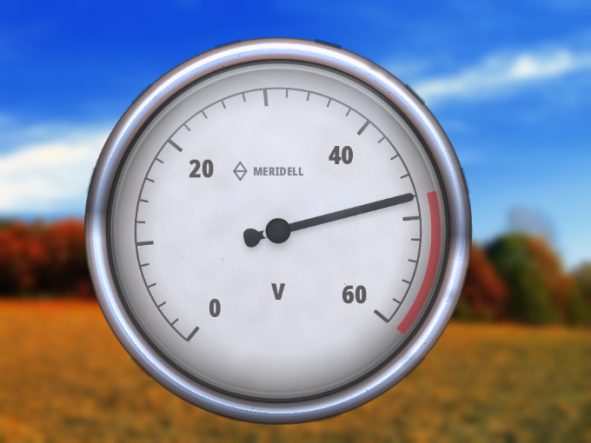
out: 48 V
